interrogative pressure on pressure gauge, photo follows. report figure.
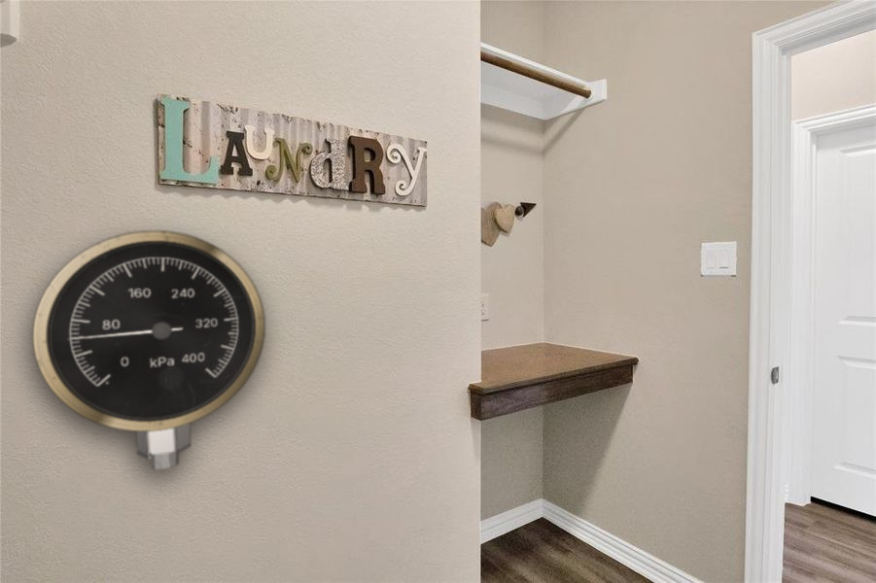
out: 60 kPa
